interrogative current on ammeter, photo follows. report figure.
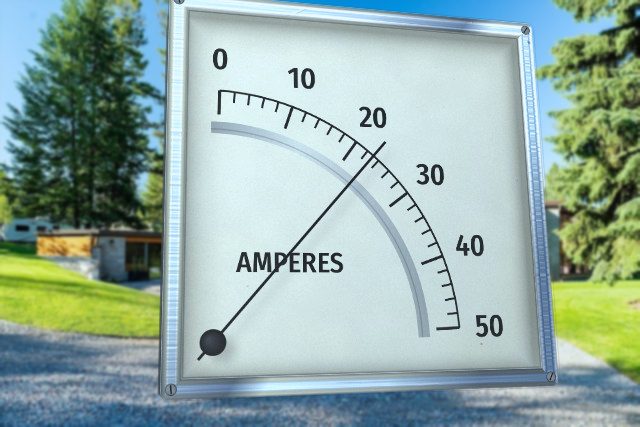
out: 23 A
